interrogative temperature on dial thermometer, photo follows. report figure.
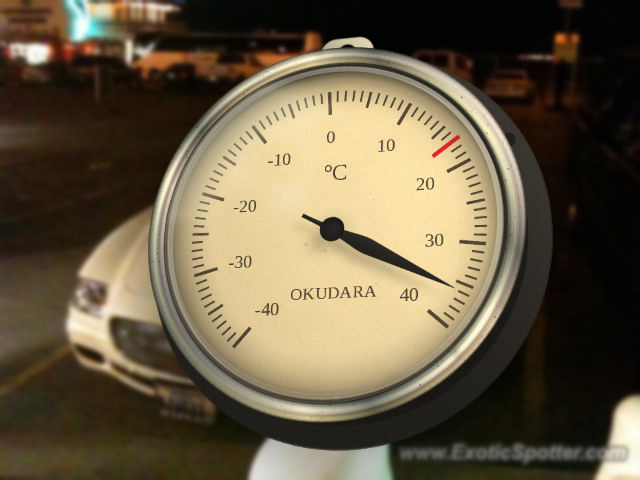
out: 36 °C
